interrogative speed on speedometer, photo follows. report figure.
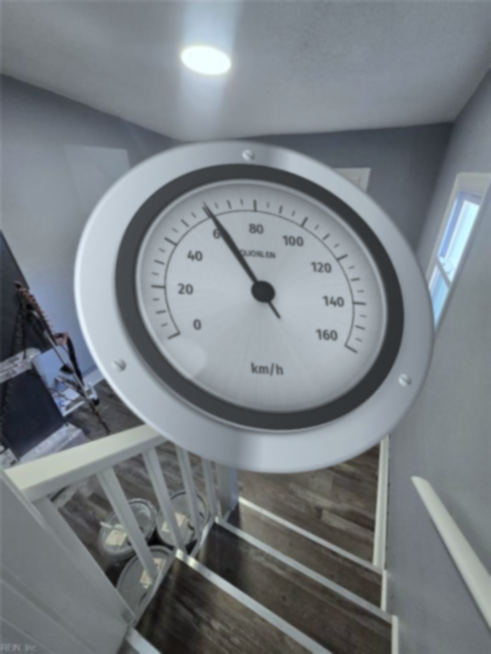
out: 60 km/h
